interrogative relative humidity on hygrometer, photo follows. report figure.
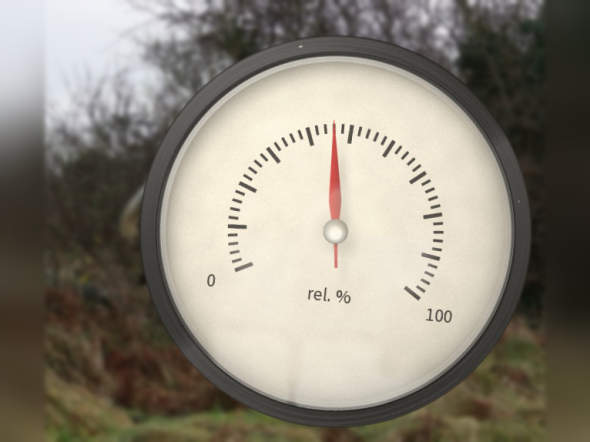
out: 46 %
